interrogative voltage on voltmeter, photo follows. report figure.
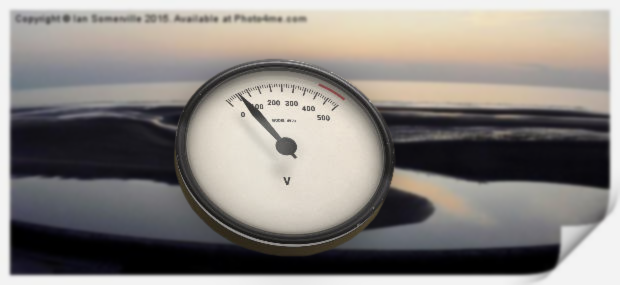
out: 50 V
